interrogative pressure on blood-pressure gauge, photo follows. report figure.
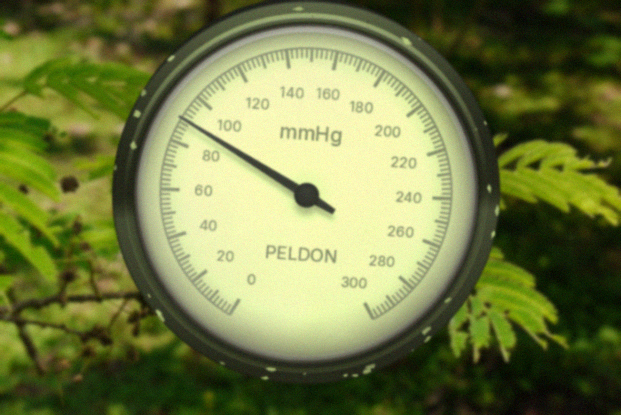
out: 90 mmHg
